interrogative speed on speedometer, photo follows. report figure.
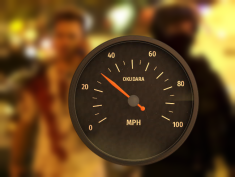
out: 30 mph
